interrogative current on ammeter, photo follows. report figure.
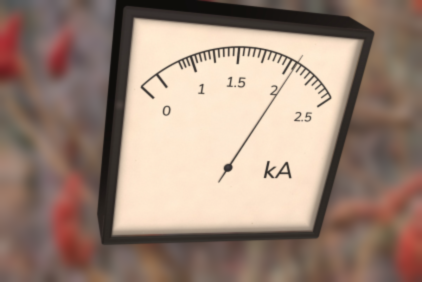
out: 2.05 kA
